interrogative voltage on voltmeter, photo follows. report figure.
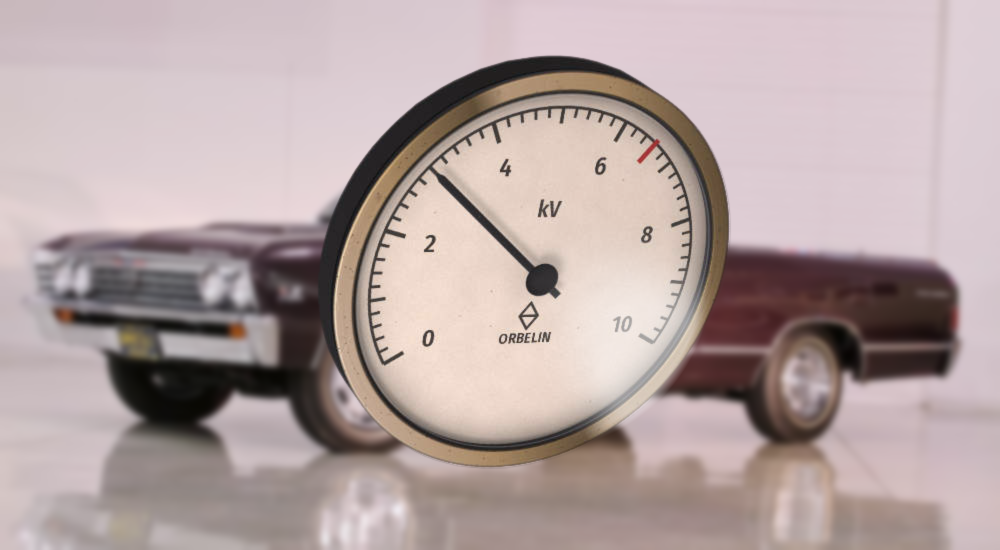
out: 3 kV
